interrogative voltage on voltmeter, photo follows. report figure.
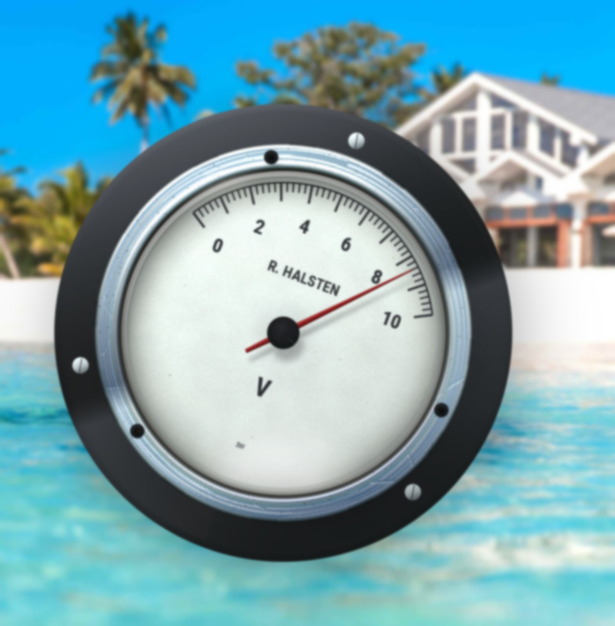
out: 8.4 V
